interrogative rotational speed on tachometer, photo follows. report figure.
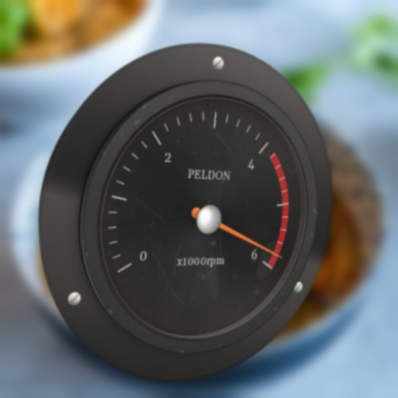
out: 5800 rpm
